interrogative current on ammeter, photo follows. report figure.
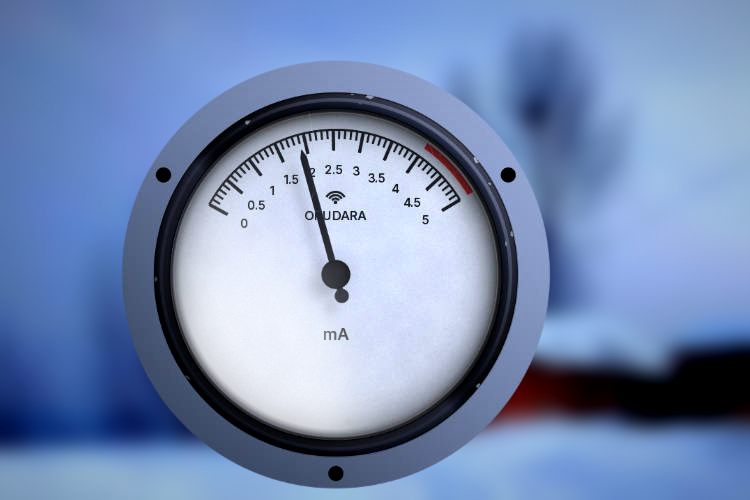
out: 1.9 mA
